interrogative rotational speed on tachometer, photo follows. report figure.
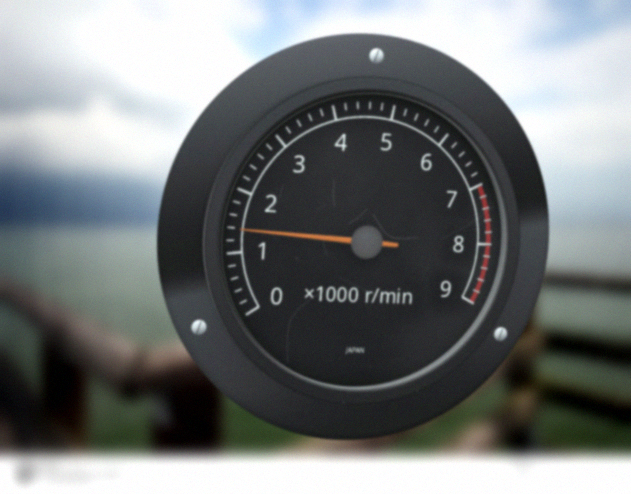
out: 1400 rpm
